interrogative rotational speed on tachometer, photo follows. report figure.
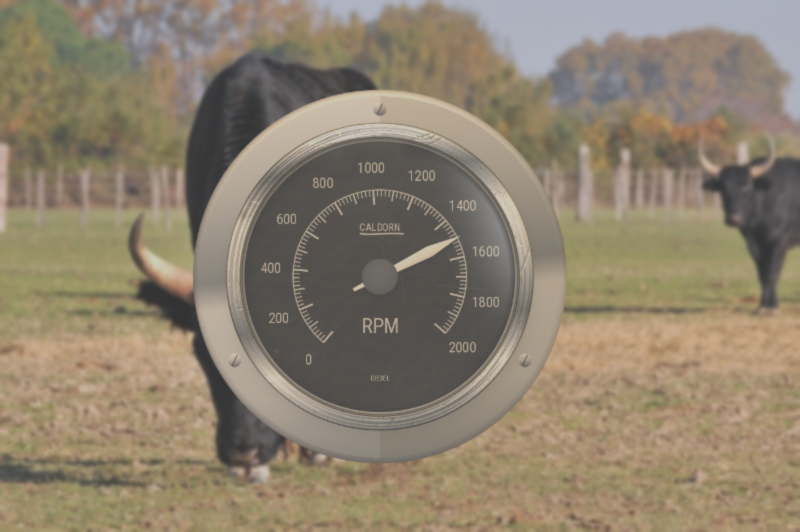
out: 1500 rpm
